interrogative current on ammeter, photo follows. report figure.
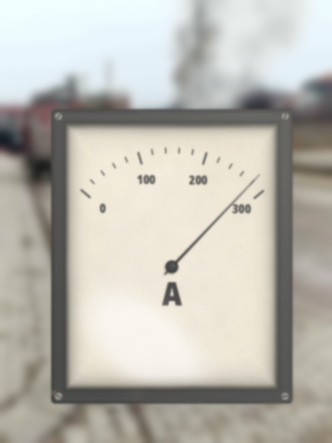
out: 280 A
